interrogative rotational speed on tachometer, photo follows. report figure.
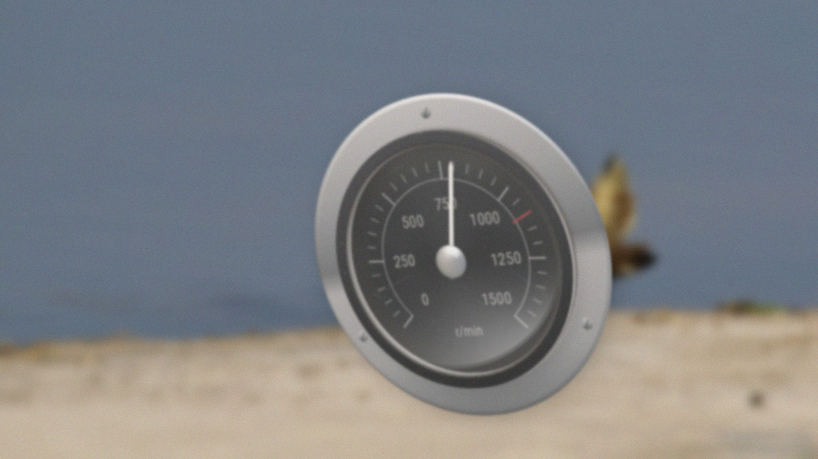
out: 800 rpm
